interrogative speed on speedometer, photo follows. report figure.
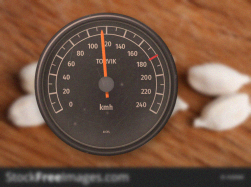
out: 115 km/h
